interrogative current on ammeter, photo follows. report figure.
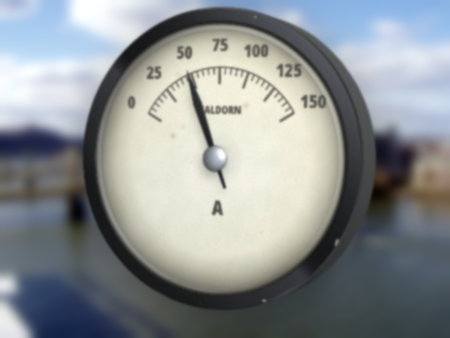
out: 50 A
